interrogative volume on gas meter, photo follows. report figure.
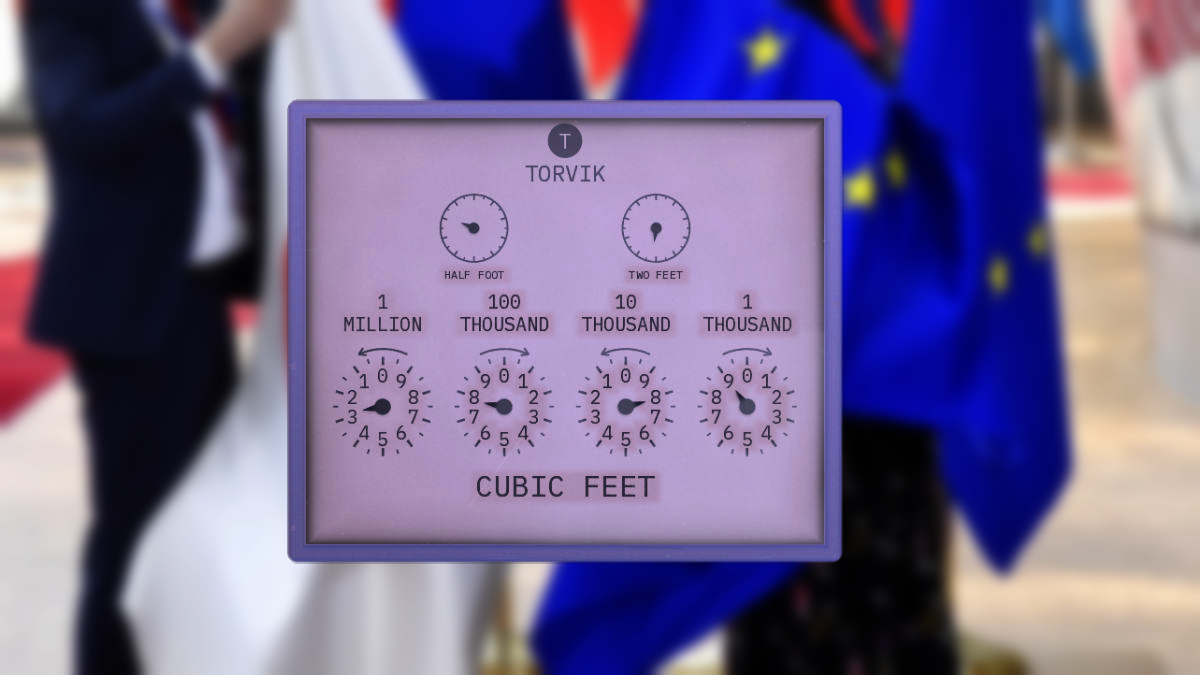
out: 277900 ft³
